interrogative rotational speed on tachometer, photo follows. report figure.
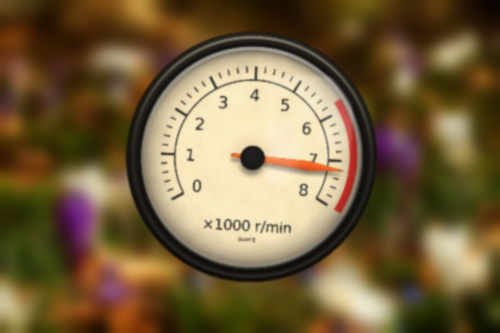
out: 7200 rpm
